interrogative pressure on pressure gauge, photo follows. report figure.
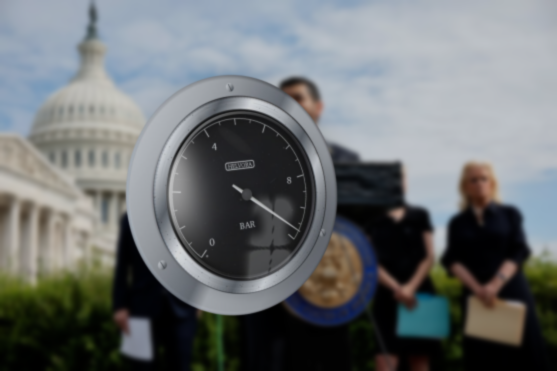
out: 9.75 bar
